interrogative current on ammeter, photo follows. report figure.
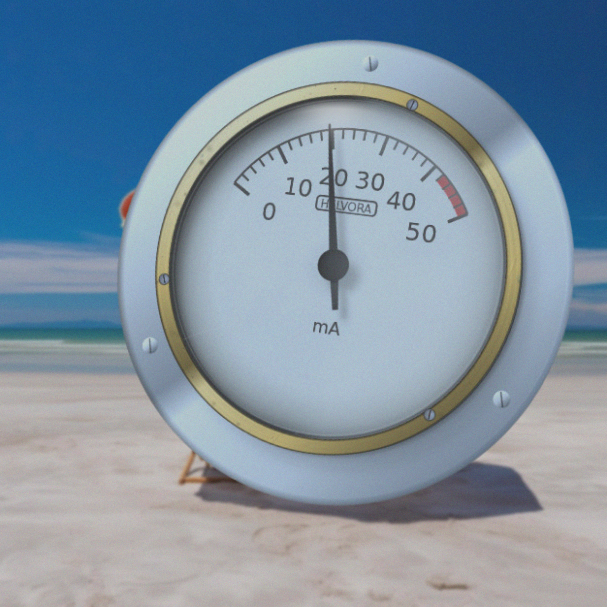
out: 20 mA
